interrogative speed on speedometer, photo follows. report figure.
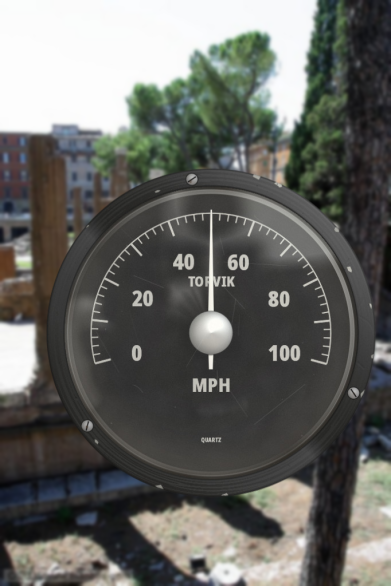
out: 50 mph
